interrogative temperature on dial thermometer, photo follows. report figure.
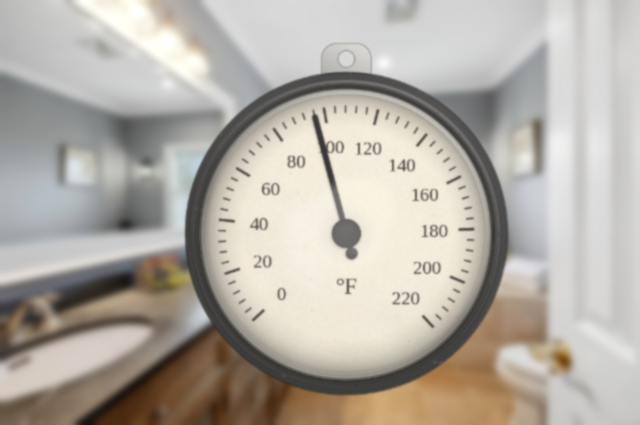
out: 96 °F
